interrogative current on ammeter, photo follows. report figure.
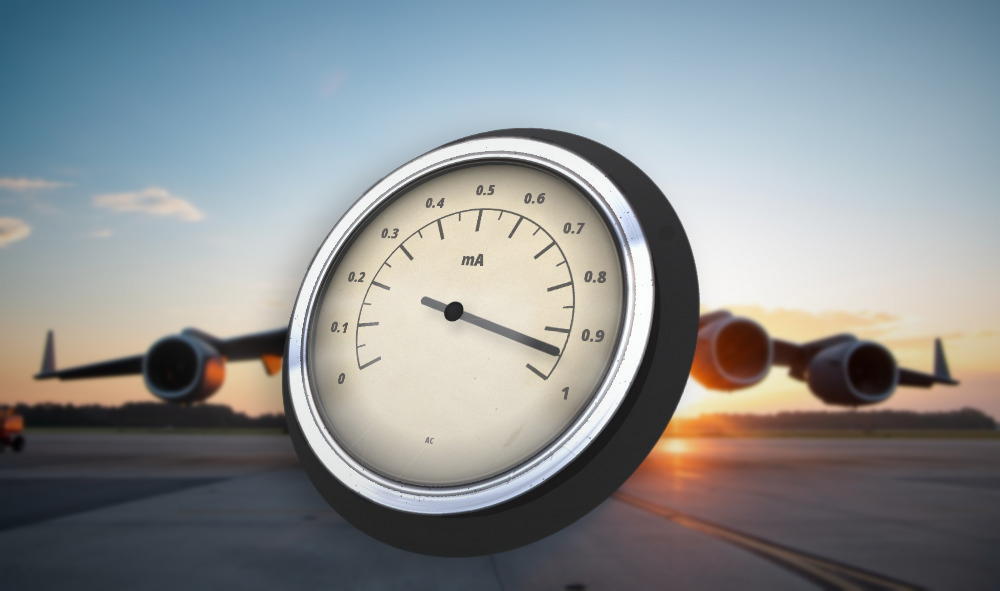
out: 0.95 mA
